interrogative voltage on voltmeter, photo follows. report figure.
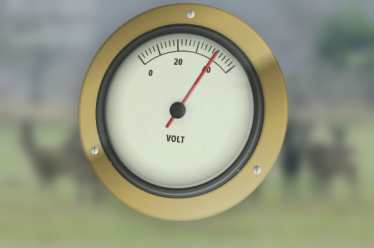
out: 40 V
